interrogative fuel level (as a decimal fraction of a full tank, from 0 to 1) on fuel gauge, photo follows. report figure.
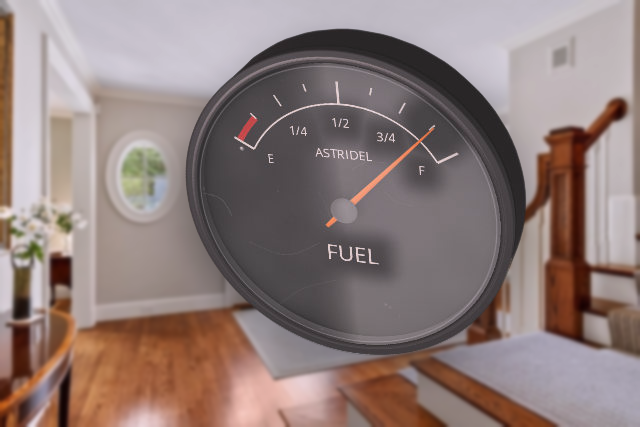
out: 0.875
